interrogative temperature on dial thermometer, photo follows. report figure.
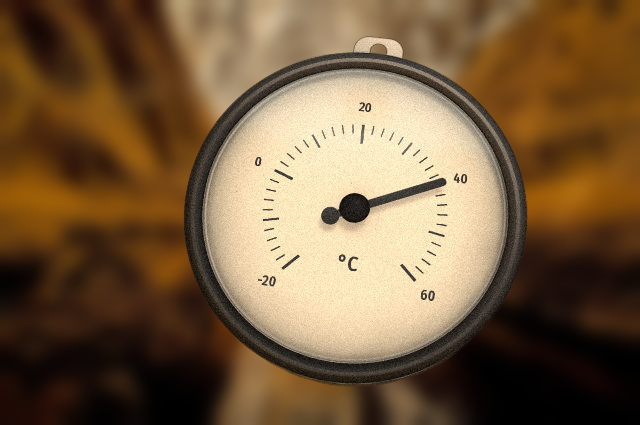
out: 40 °C
